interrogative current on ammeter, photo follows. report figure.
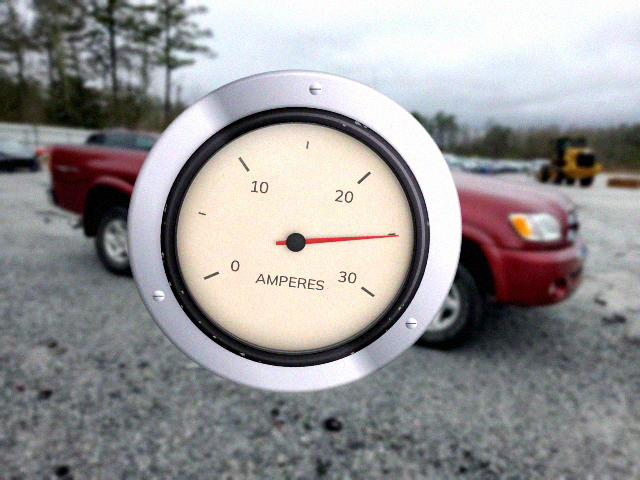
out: 25 A
